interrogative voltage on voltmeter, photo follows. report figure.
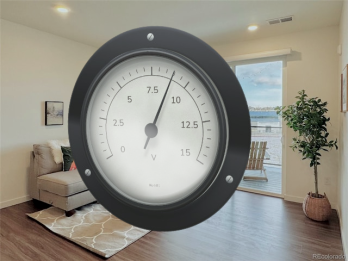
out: 9 V
